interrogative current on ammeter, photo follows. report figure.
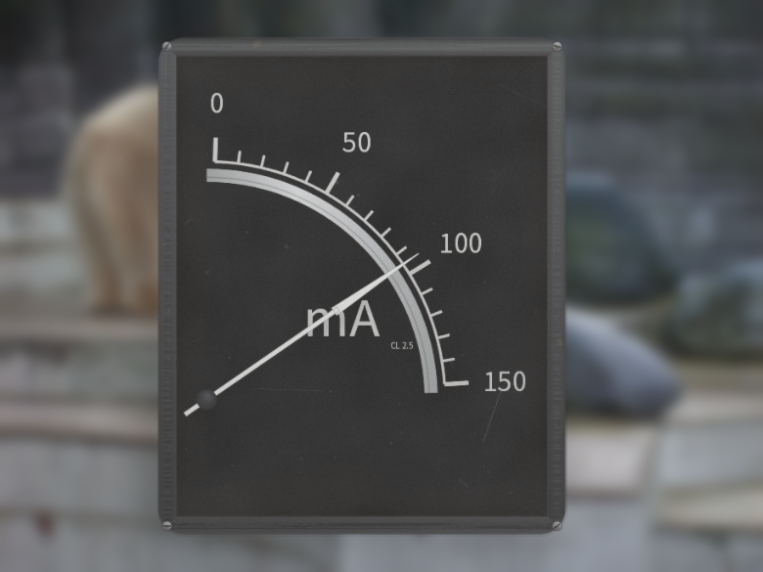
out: 95 mA
